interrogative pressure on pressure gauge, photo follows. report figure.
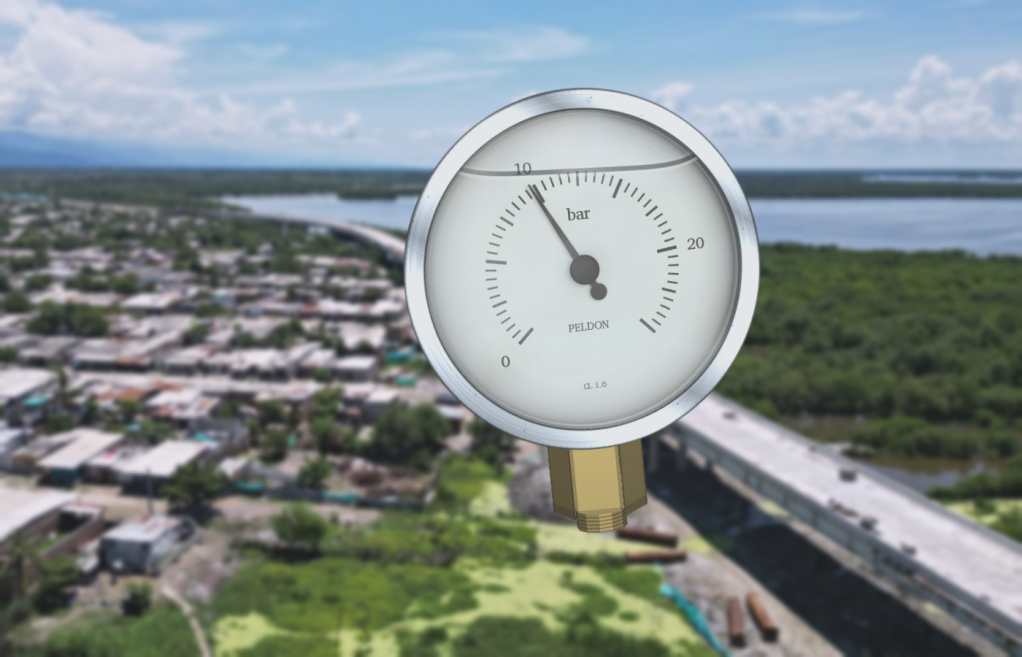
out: 9.75 bar
